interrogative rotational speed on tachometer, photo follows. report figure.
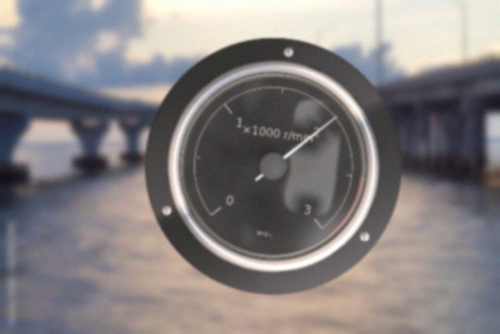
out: 2000 rpm
